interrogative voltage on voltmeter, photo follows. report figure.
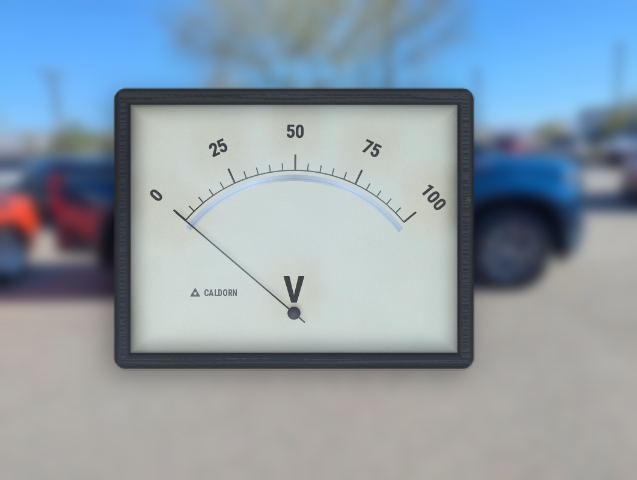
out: 0 V
